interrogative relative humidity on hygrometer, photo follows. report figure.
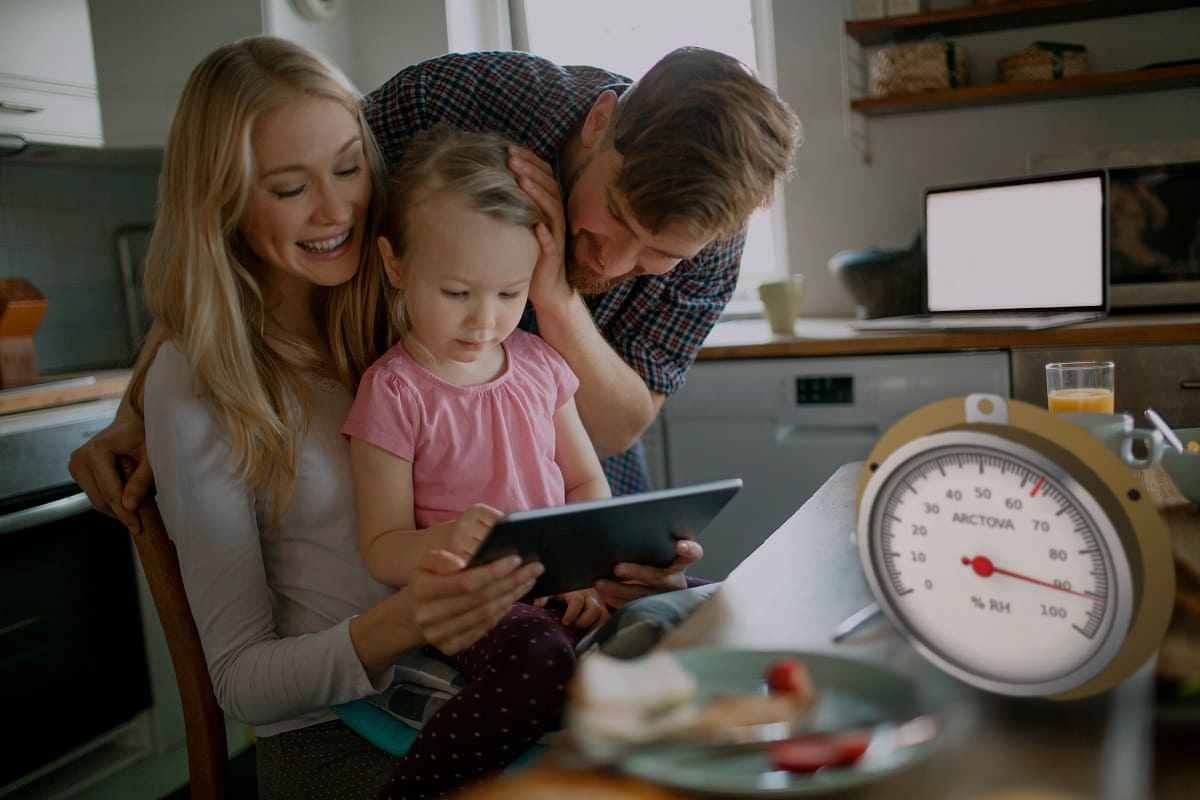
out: 90 %
